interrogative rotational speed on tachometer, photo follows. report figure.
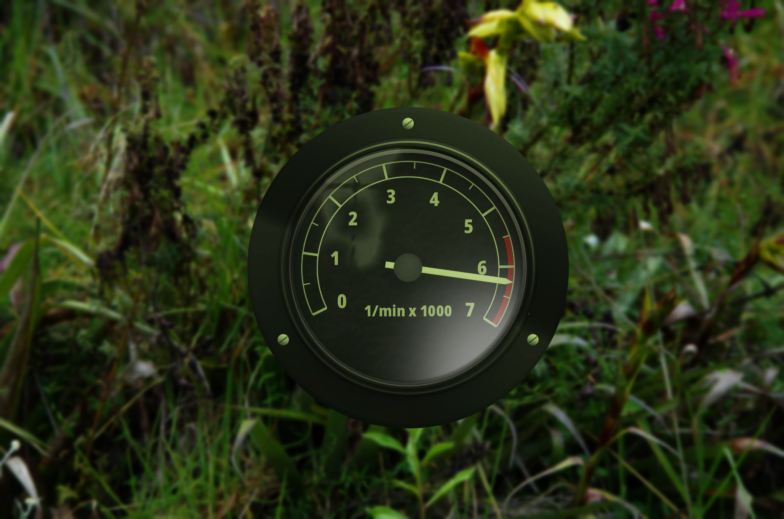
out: 6250 rpm
